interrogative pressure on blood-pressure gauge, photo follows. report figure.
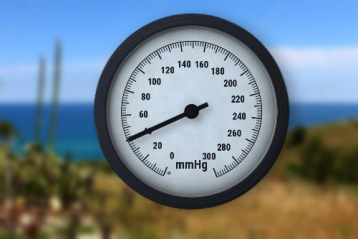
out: 40 mmHg
